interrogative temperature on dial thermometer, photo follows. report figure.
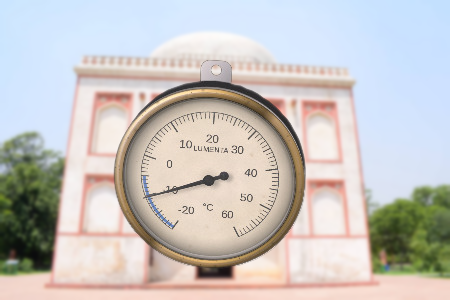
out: -10 °C
